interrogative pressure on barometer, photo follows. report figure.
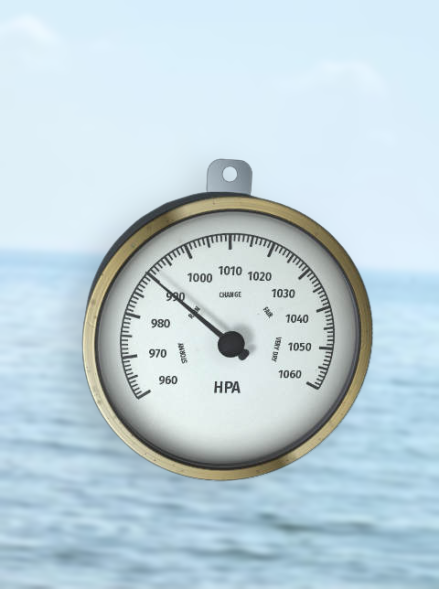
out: 990 hPa
